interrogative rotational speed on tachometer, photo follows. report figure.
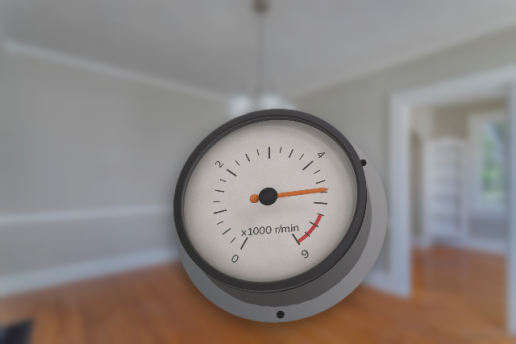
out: 4750 rpm
